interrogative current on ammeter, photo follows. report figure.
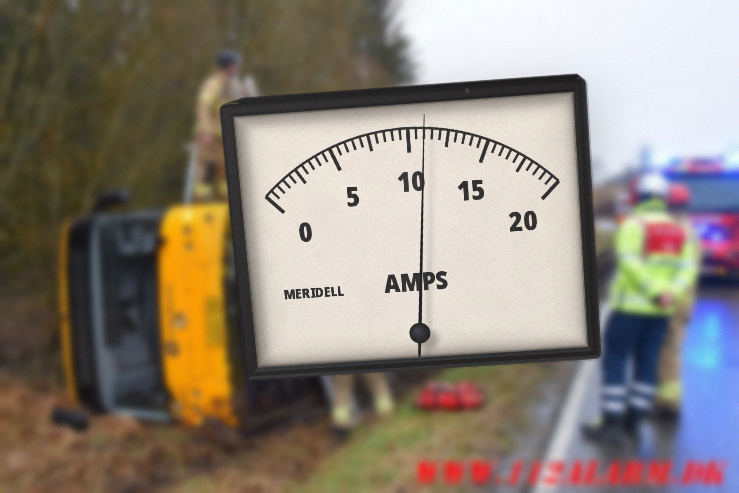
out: 11 A
